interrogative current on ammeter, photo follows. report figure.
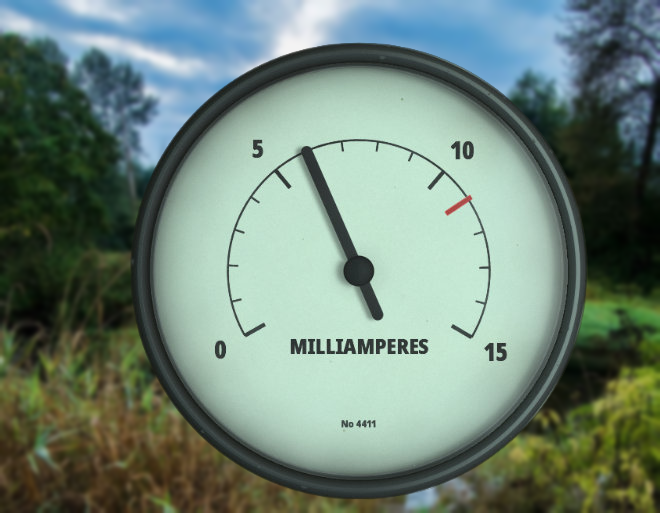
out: 6 mA
